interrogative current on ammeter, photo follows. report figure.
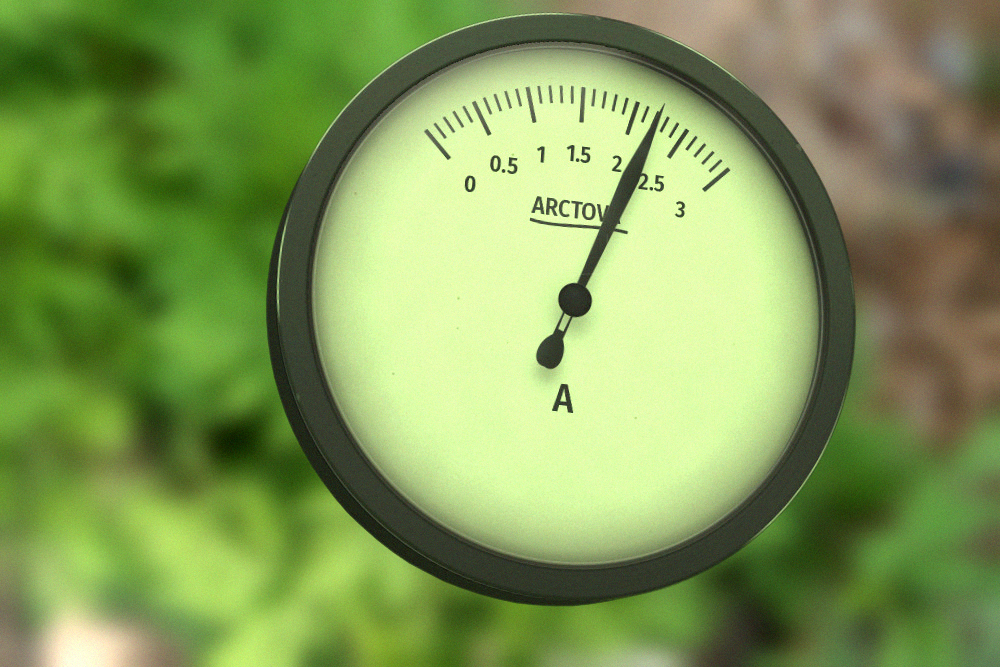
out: 2.2 A
